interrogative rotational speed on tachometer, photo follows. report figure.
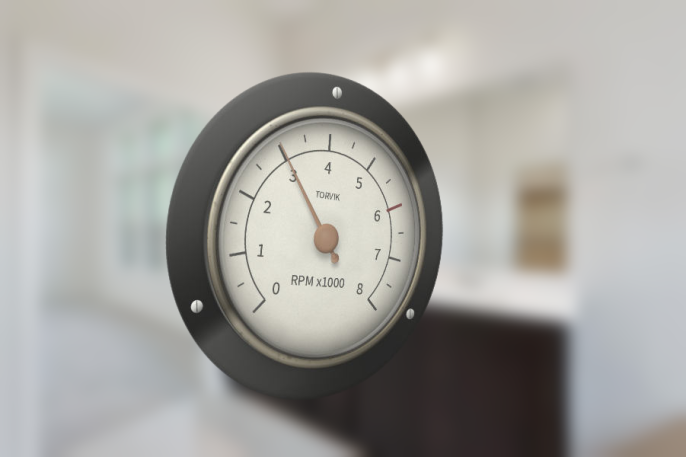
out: 3000 rpm
